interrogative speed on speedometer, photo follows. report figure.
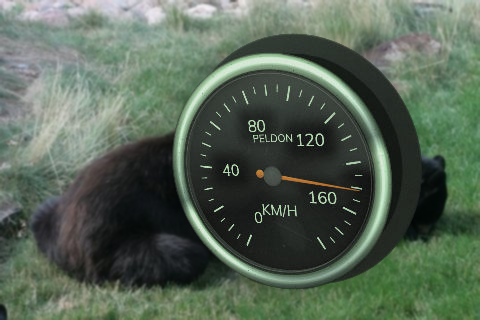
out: 150 km/h
